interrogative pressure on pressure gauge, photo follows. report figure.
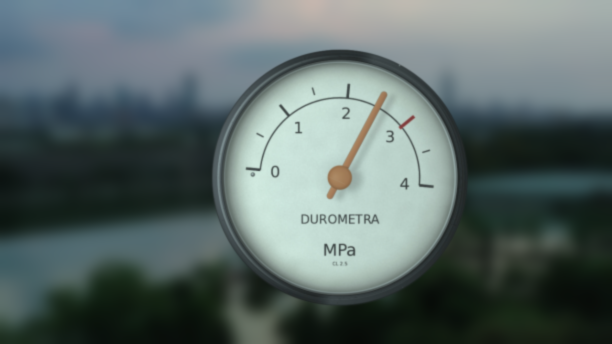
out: 2.5 MPa
